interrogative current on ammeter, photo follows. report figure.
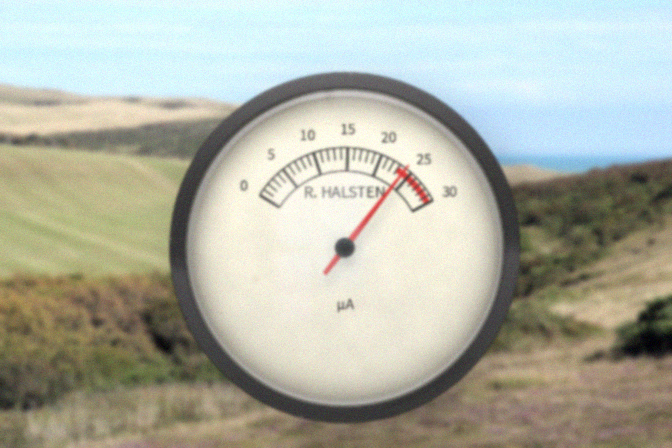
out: 24 µA
